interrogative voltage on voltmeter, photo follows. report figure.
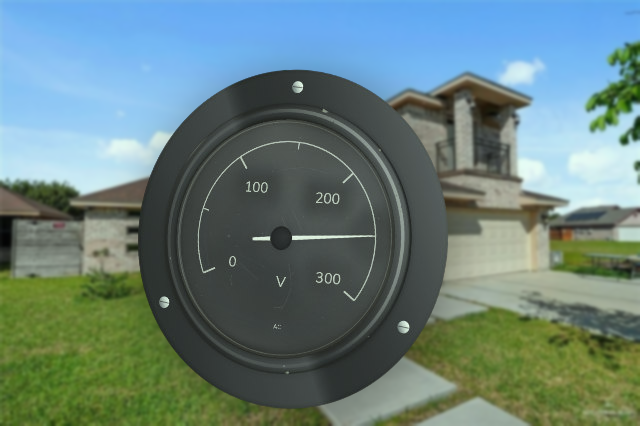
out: 250 V
